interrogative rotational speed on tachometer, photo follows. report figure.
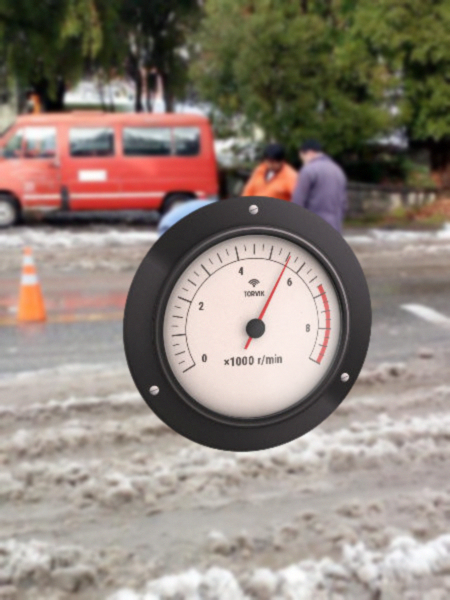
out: 5500 rpm
